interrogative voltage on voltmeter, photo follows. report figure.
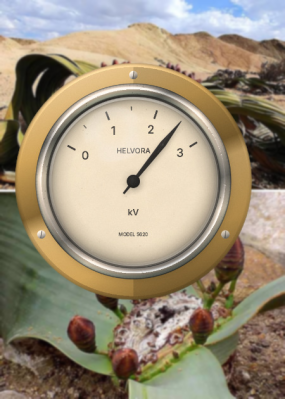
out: 2.5 kV
